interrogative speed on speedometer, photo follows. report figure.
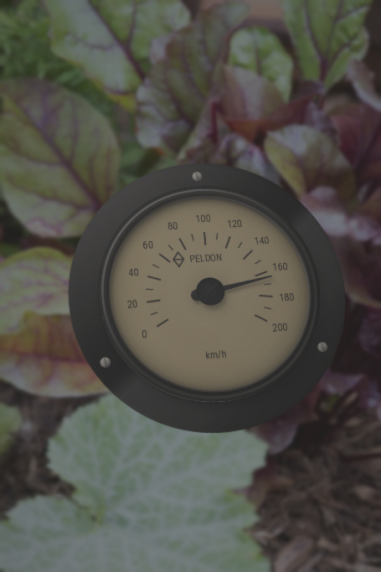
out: 165 km/h
